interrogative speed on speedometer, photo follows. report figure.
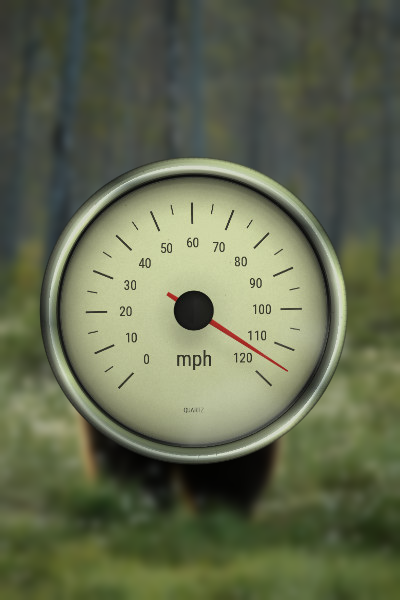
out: 115 mph
